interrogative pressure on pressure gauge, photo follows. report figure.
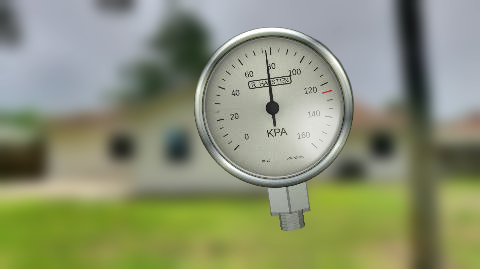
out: 77.5 kPa
